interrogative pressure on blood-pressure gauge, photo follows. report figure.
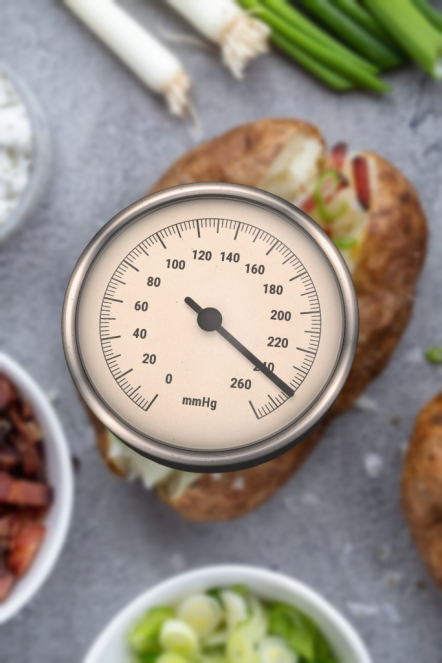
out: 242 mmHg
